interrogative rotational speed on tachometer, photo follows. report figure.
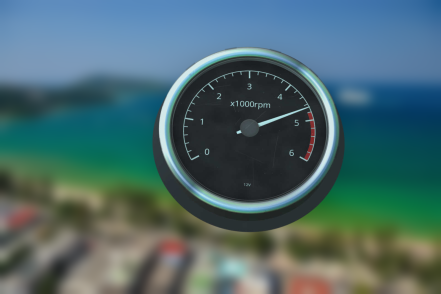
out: 4700 rpm
